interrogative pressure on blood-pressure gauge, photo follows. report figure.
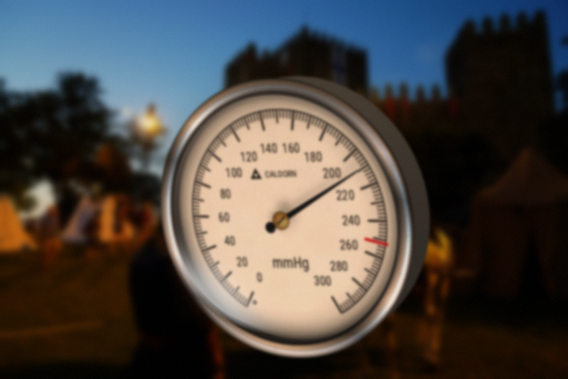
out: 210 mmHg
